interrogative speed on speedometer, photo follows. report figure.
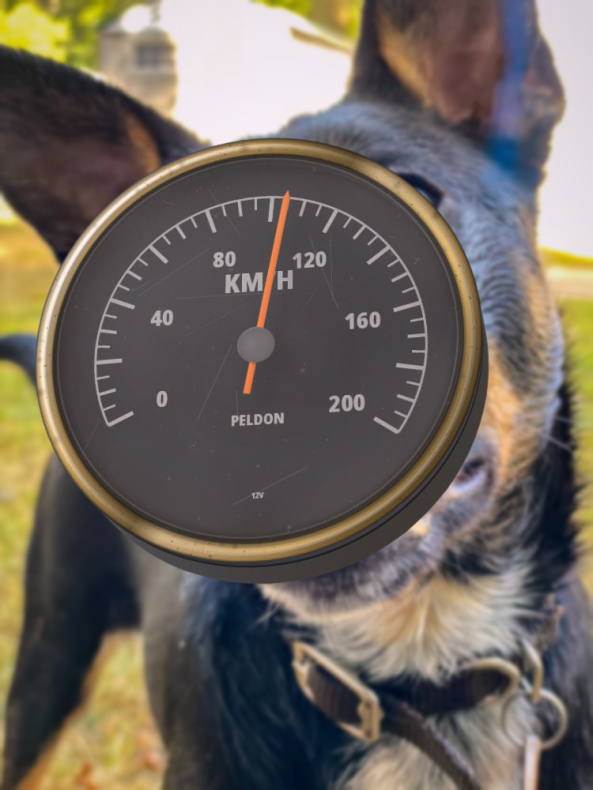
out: 105 km/h
